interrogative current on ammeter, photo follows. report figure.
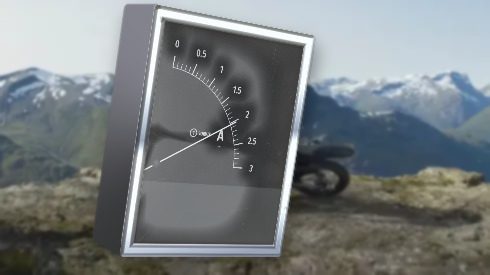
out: 2 A
